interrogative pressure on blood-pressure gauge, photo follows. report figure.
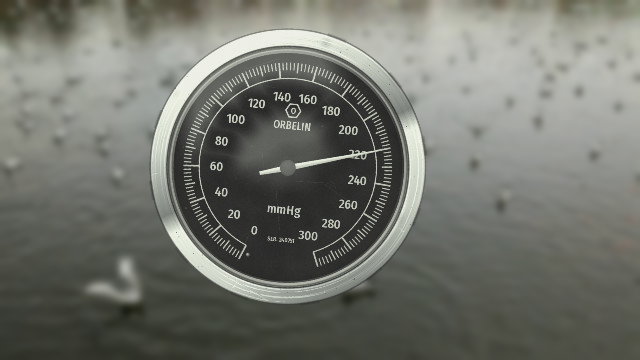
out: 220 mmHg
